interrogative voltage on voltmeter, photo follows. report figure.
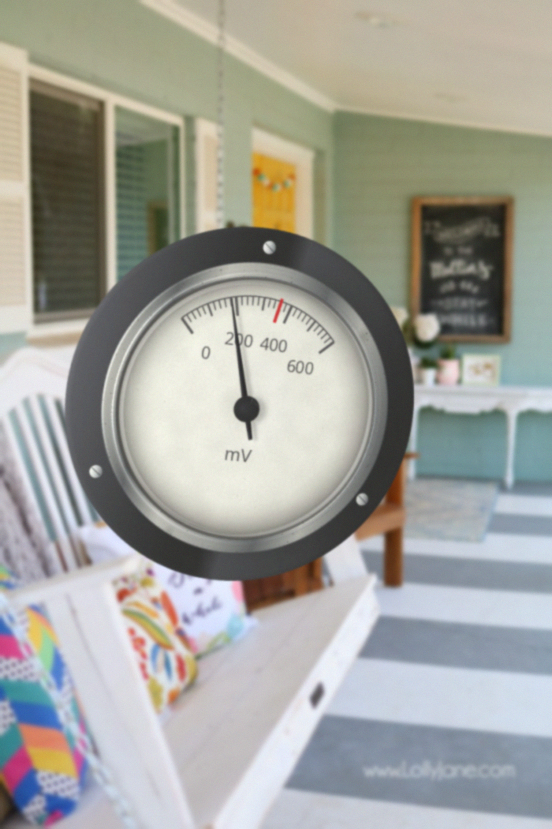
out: 180 mV
